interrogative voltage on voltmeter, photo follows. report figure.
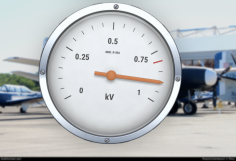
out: 0.9 kV
